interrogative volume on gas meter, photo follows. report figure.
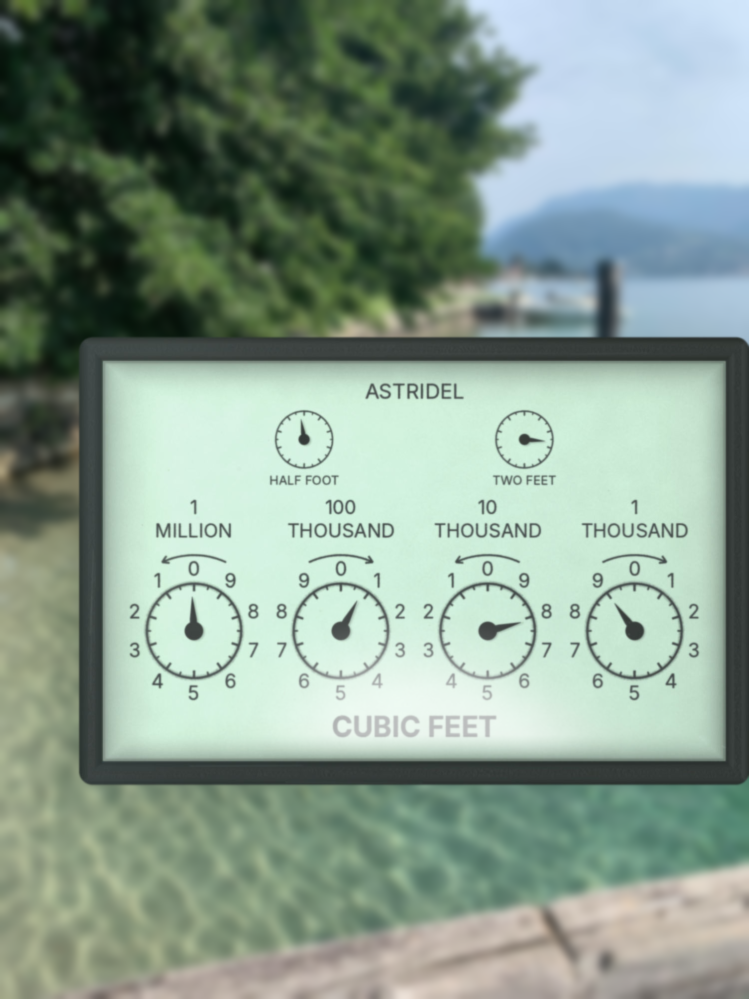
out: 7900 ft³
